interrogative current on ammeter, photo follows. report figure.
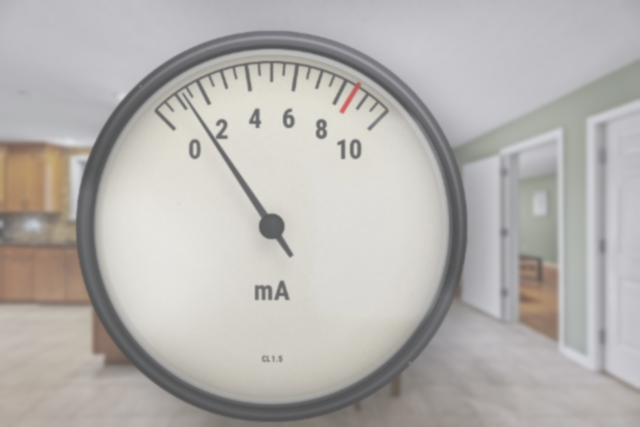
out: 1.25 mA
